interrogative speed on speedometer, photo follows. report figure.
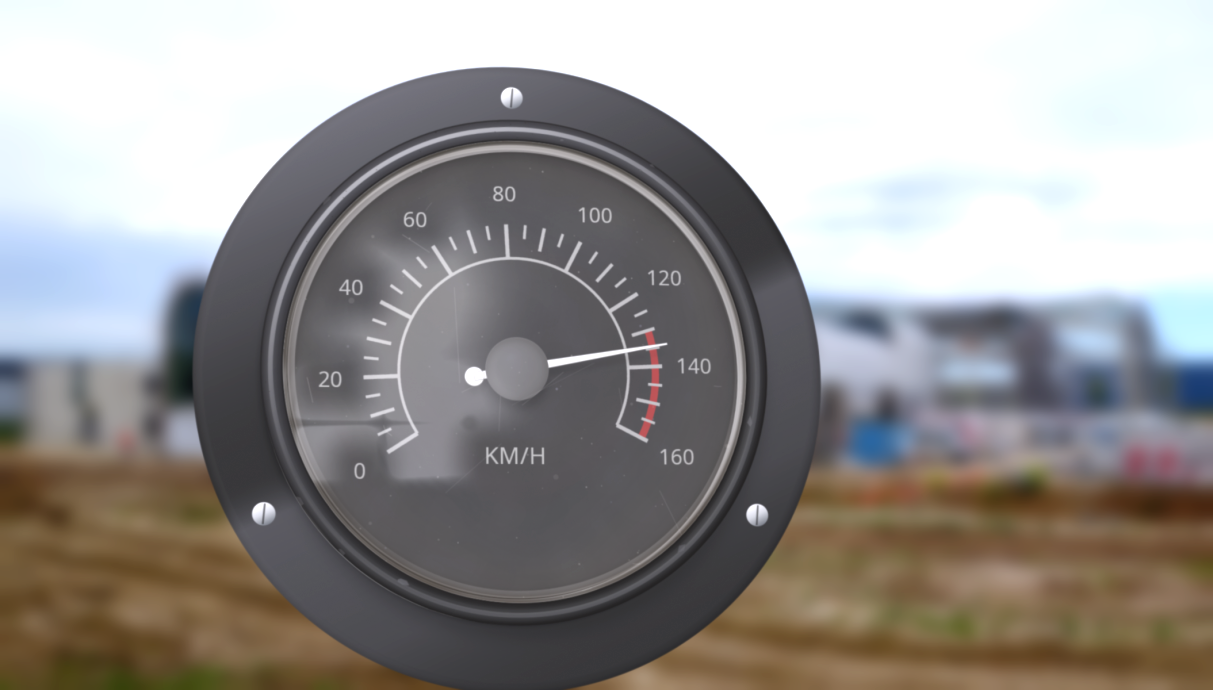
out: 135 km/h
